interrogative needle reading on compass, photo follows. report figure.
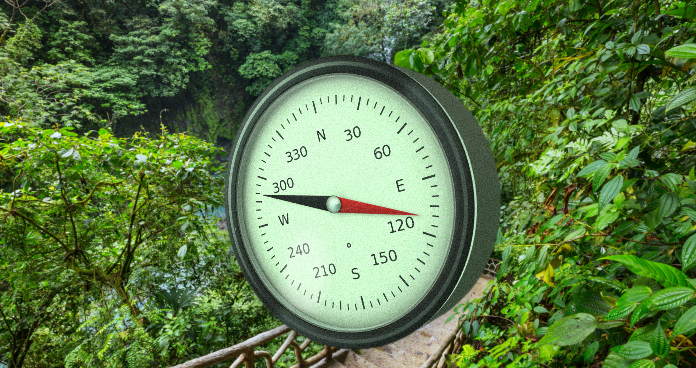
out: 110 °
